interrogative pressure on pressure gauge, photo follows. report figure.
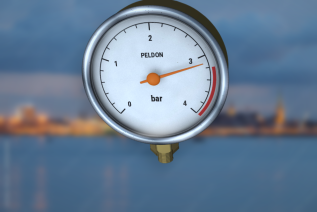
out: 3.1 bar
